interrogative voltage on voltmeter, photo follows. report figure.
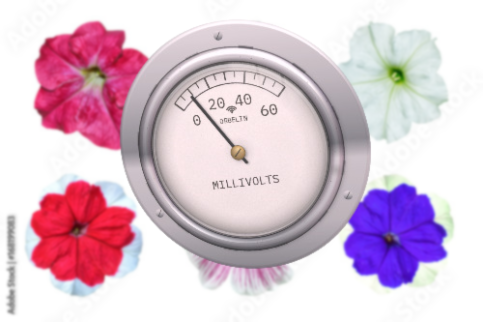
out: 10 mV
